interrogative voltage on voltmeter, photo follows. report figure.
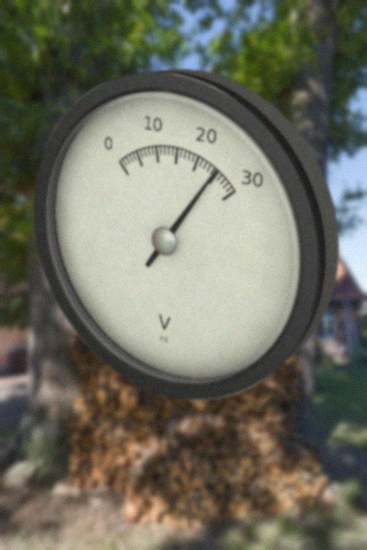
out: 25 V
